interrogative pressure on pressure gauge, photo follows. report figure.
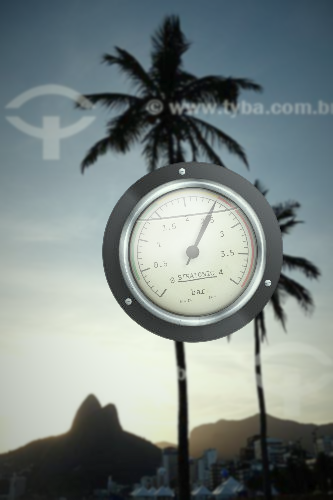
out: 2.5 bar
